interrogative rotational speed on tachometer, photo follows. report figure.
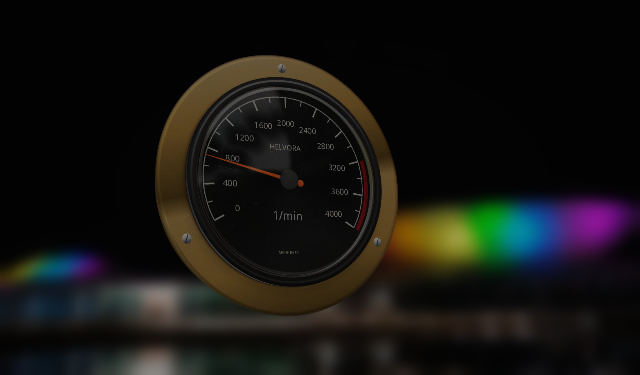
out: 700 rpm
